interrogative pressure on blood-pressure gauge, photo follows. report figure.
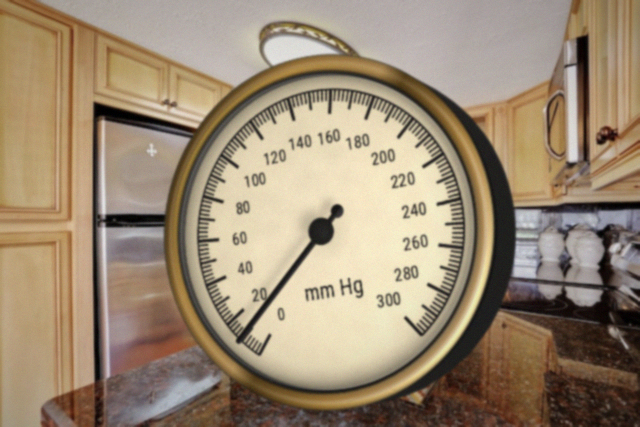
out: 10 mmHg
